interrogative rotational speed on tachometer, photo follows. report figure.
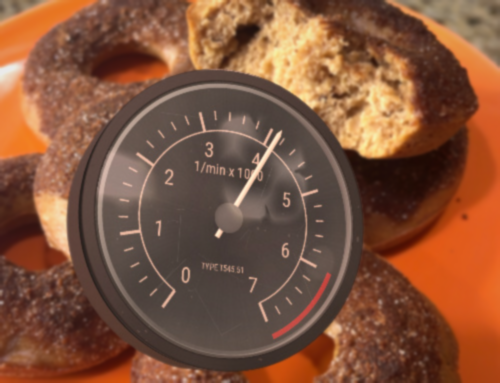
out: 4100 rpm
